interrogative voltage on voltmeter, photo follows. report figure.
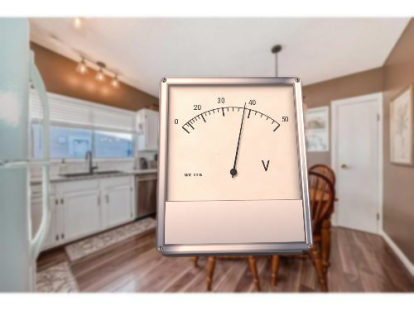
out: 38 V
